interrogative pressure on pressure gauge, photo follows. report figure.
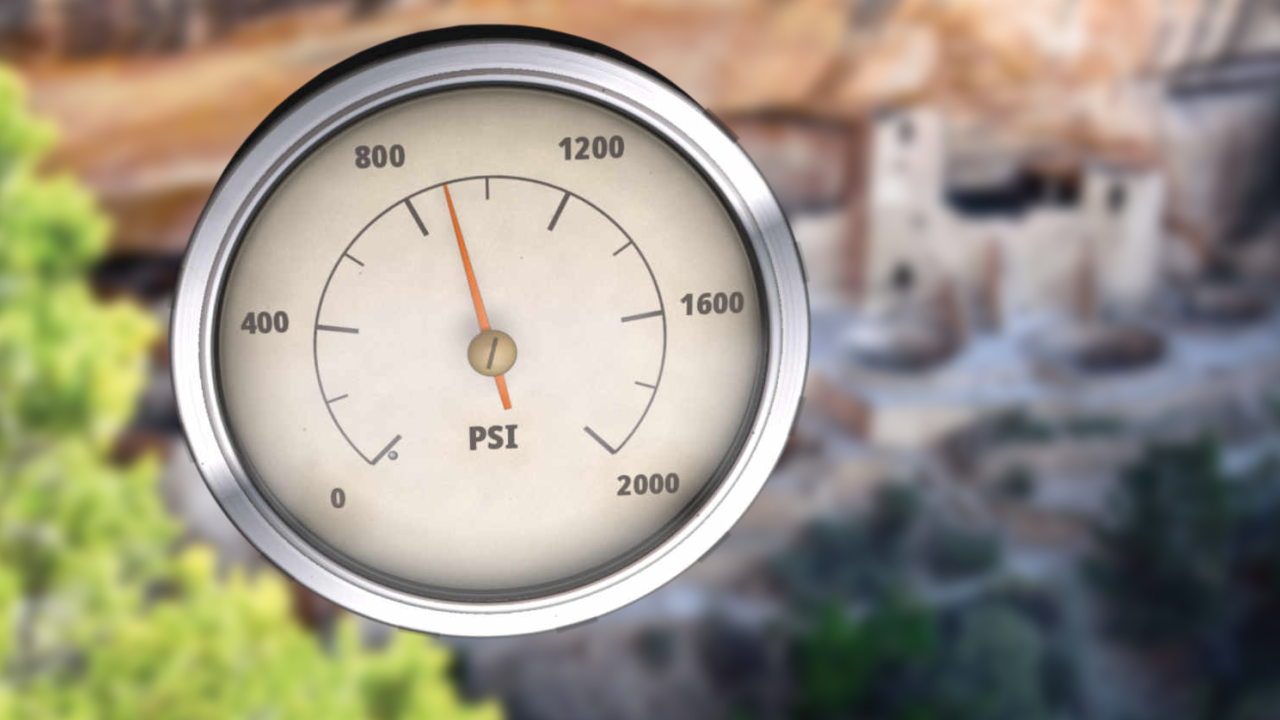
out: 900 psi
